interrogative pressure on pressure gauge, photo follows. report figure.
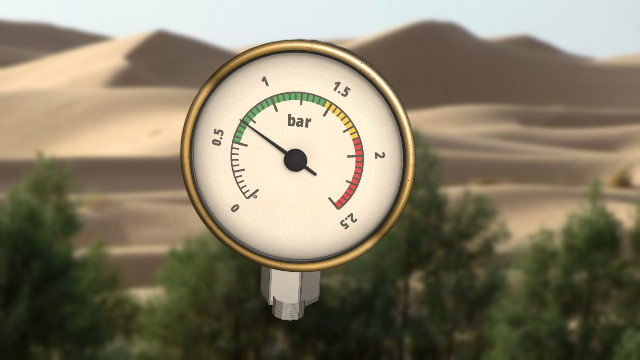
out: 0.7 bar
